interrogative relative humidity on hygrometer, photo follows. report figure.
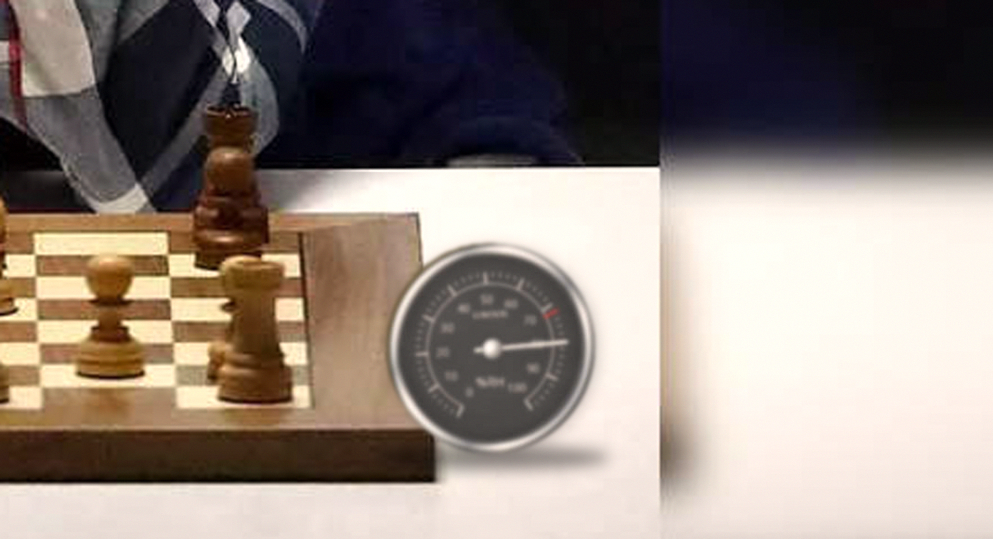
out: 80 %
